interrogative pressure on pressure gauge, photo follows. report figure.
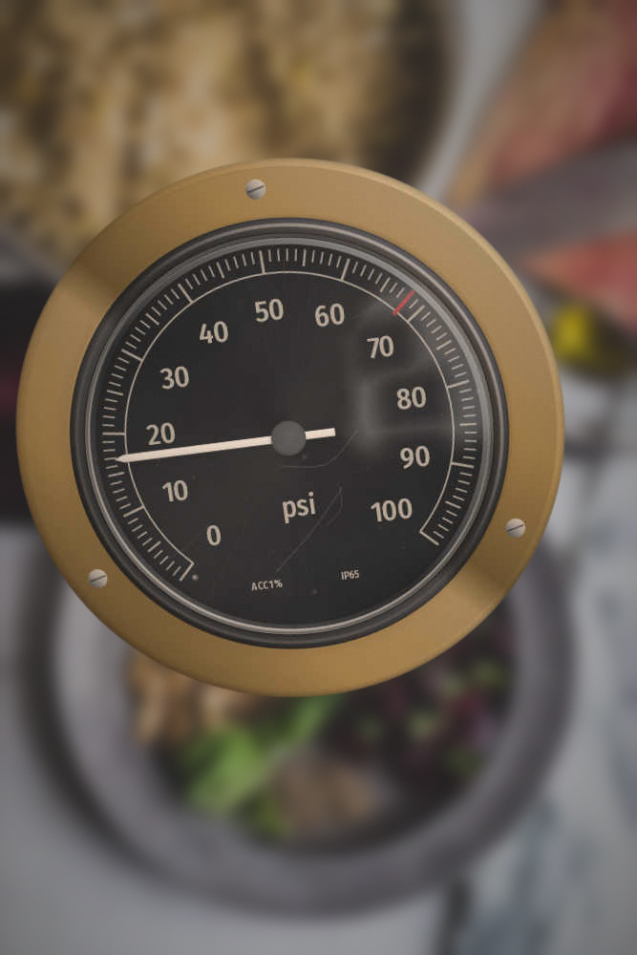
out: 17 psi
